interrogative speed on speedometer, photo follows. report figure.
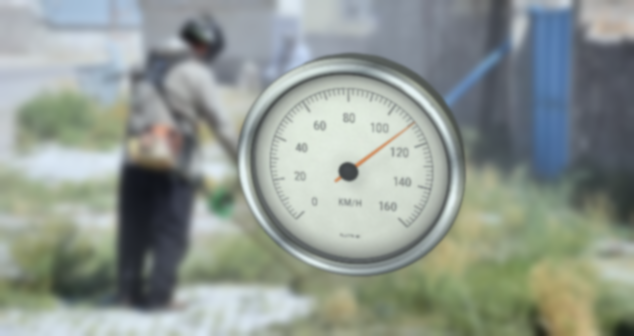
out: 110 km/h
